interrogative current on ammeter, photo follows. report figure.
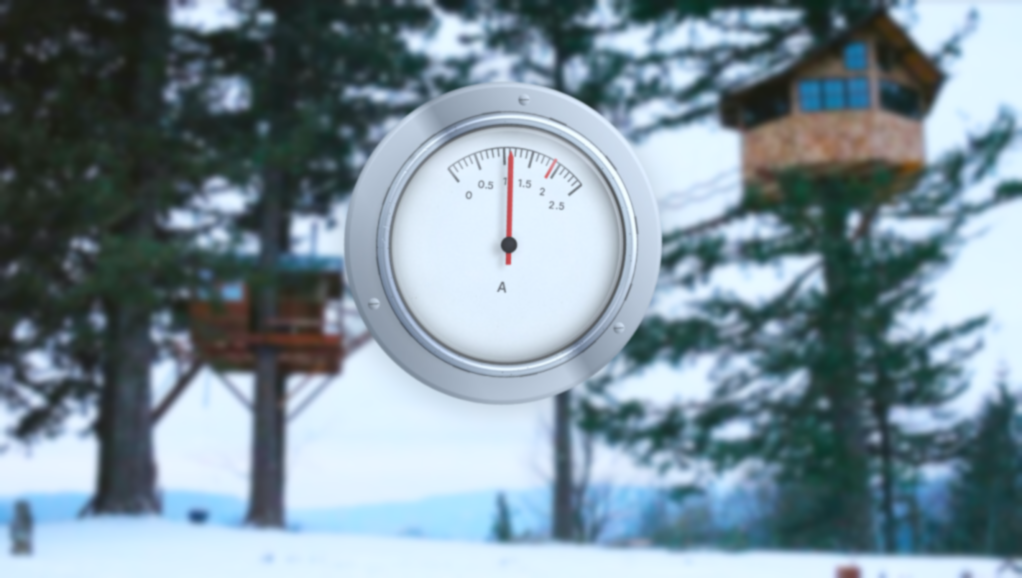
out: 1.1 A
